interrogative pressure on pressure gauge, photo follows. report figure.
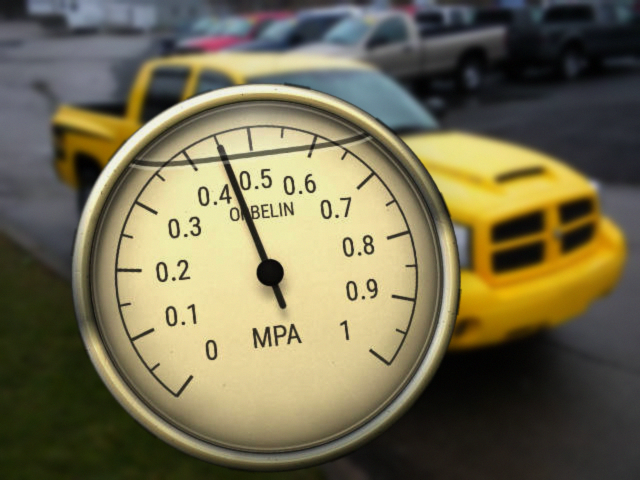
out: 0.45 MPa
